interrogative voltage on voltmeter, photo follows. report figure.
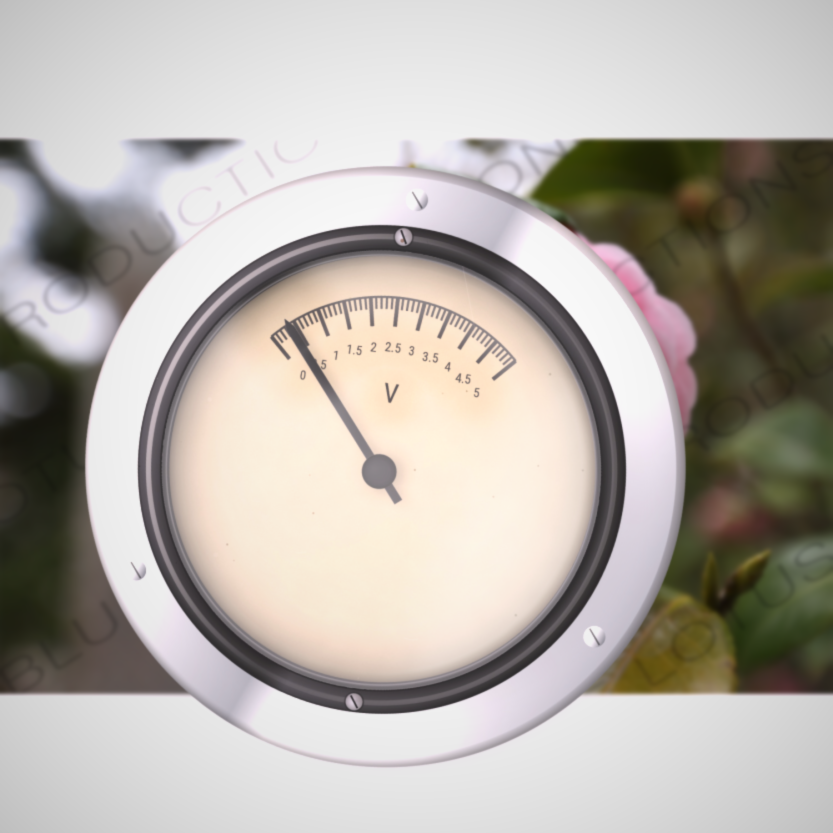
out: 0.4 V
